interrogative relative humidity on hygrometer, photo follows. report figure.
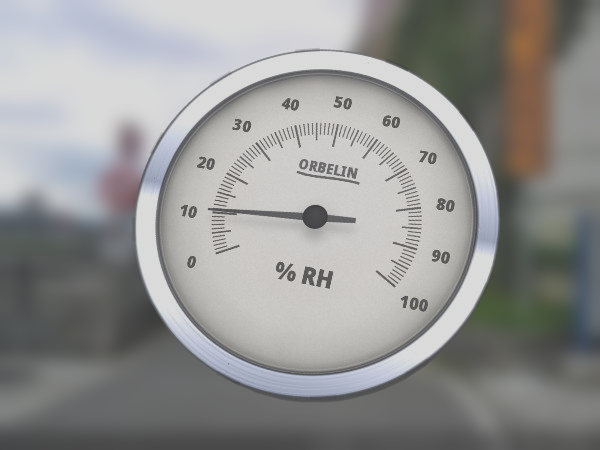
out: 10 %
